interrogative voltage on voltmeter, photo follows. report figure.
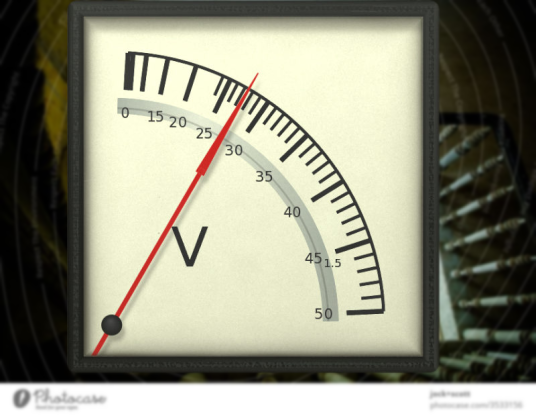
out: 27.5 V
